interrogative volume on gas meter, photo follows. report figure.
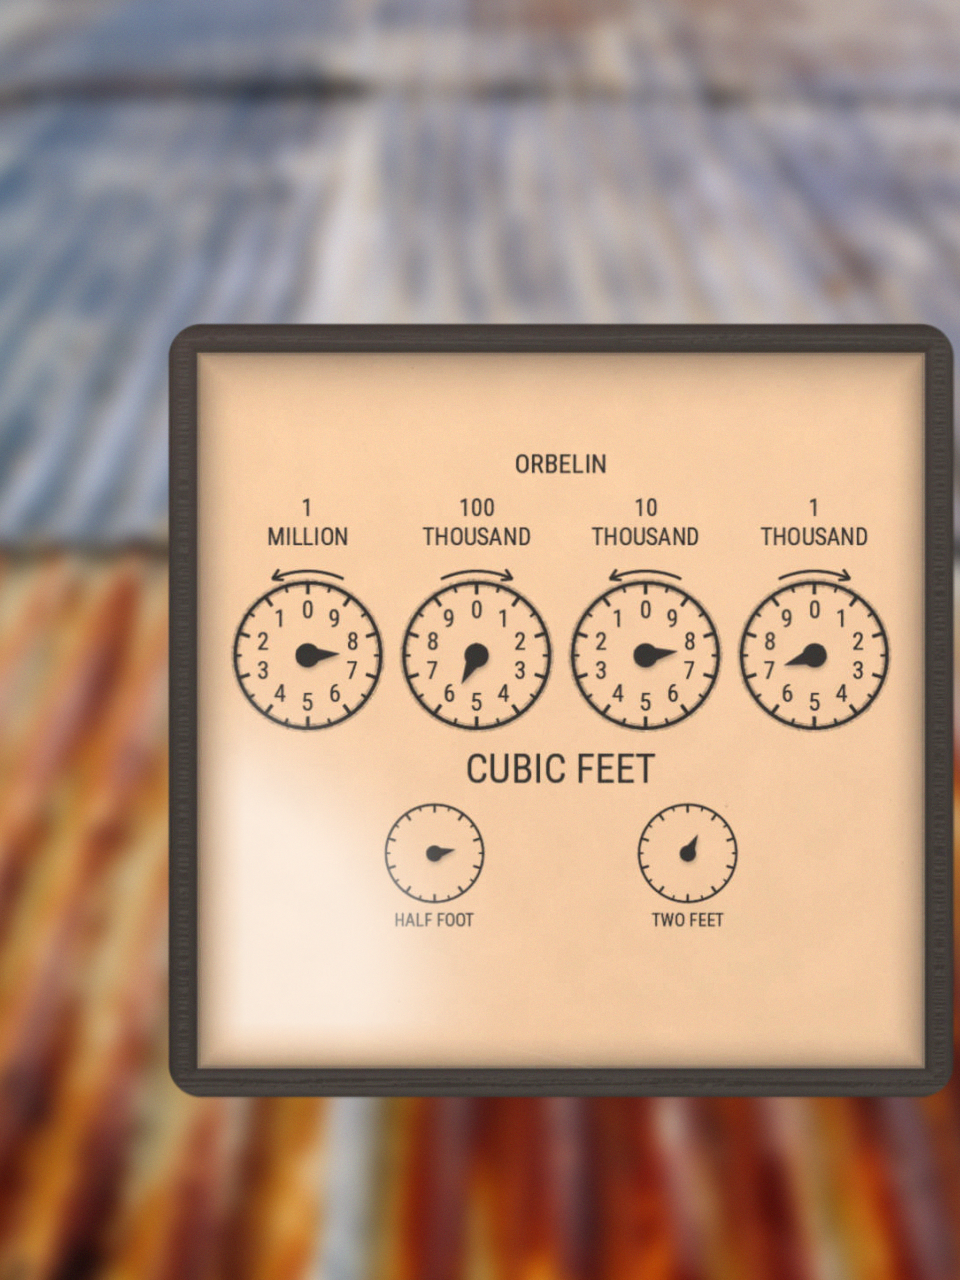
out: 757700 ft³
